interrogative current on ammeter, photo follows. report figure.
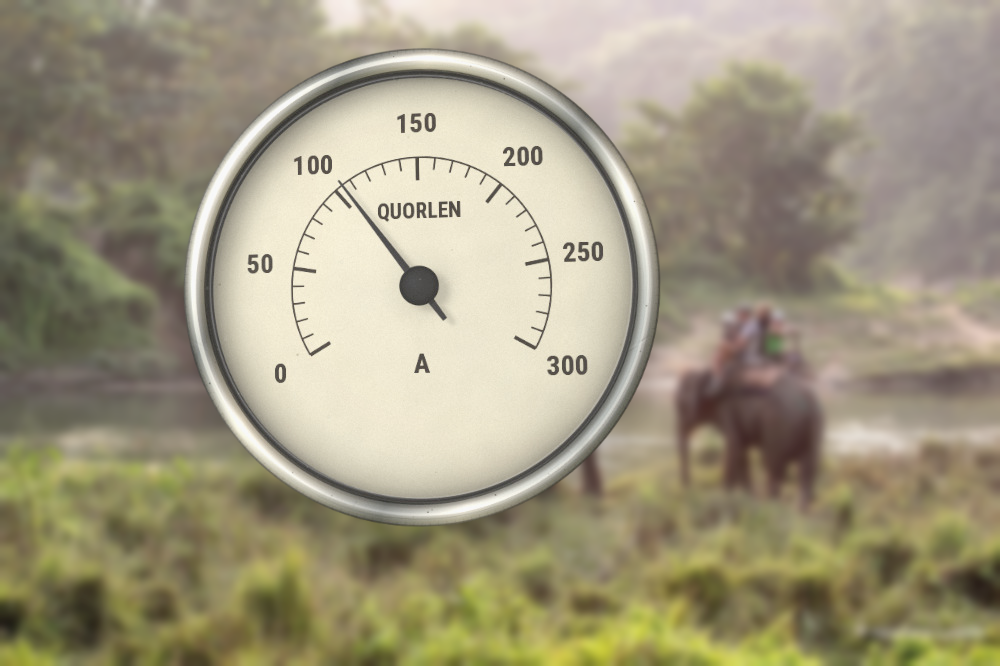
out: 105 A
